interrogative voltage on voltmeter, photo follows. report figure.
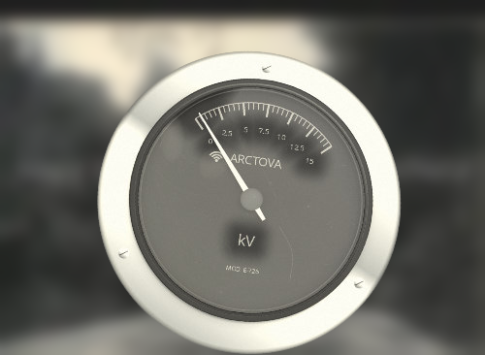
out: 0.5 kV
